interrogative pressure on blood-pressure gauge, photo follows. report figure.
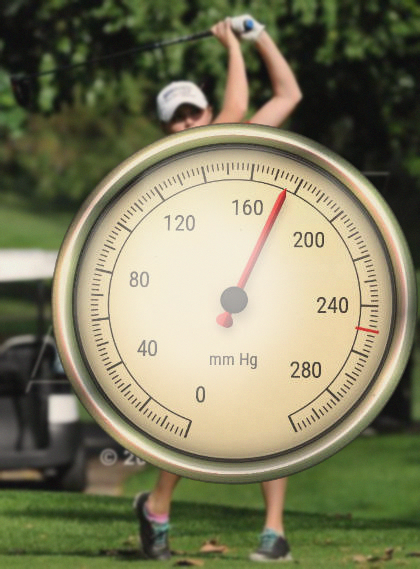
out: 176 mmHg
